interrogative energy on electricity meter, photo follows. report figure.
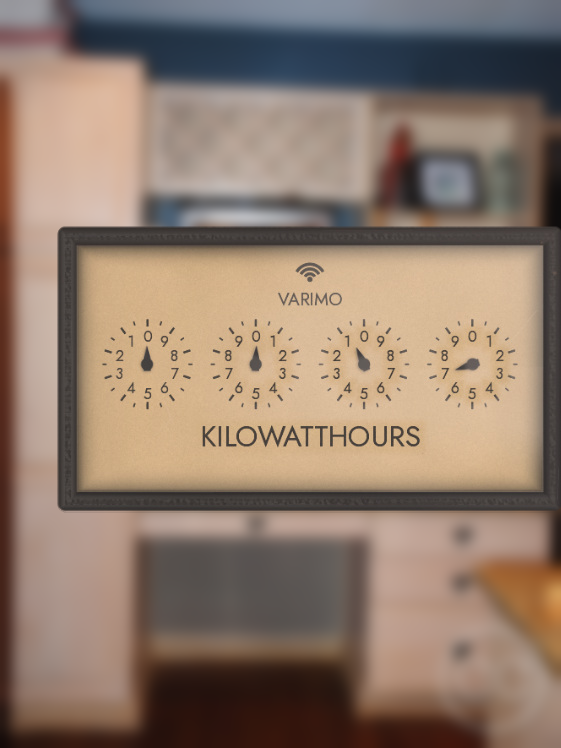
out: 7 kWh
